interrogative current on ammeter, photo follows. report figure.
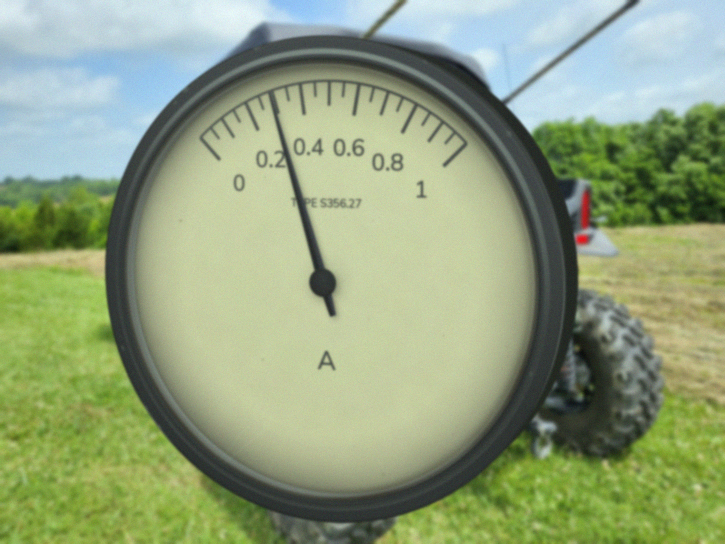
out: 0.3 A
